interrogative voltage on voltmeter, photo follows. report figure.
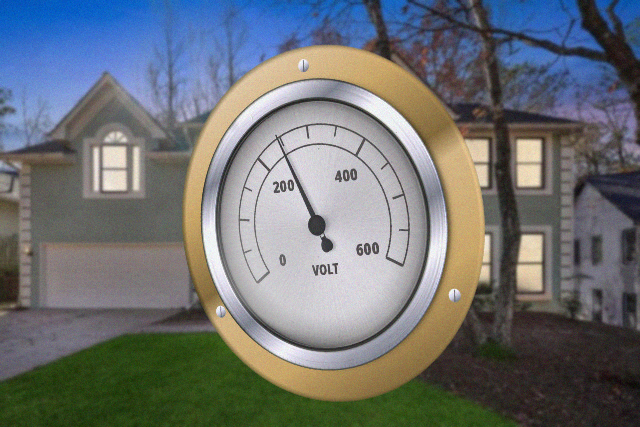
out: 250 V
